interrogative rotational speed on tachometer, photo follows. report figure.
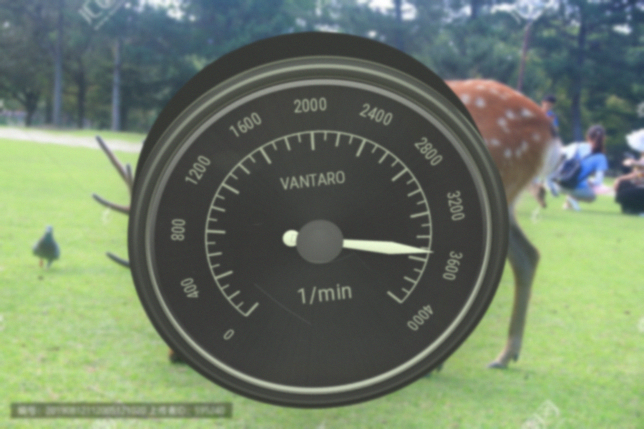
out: 3500 rpm
